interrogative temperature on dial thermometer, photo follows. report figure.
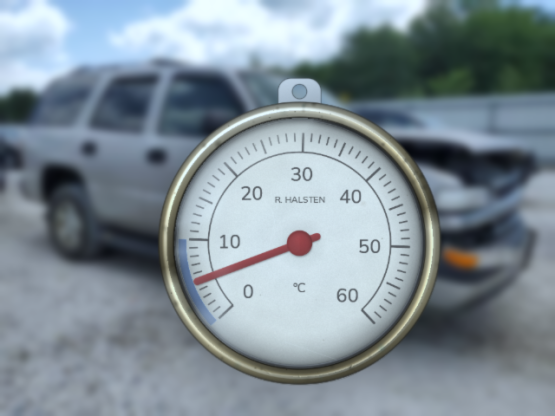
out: 5 °C
